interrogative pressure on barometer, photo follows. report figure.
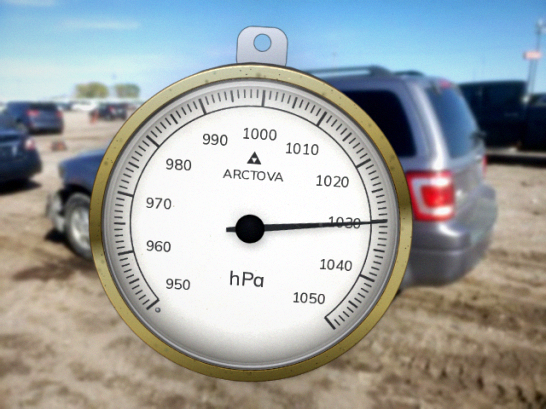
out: 1030 hPa
